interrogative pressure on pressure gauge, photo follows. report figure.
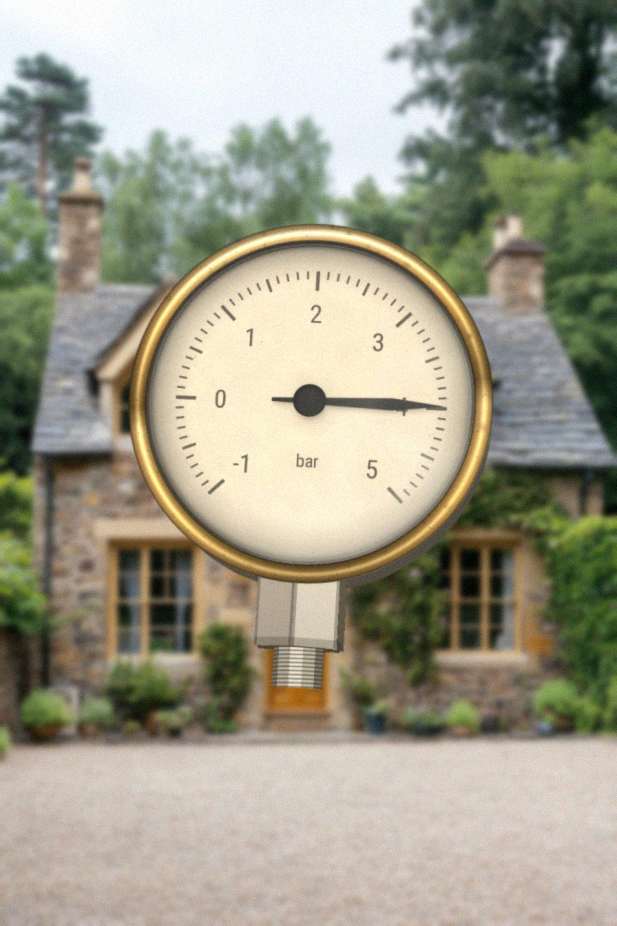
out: 4 bar
